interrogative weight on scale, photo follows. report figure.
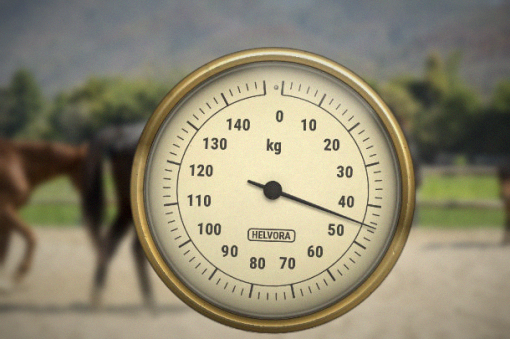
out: 45 kg
